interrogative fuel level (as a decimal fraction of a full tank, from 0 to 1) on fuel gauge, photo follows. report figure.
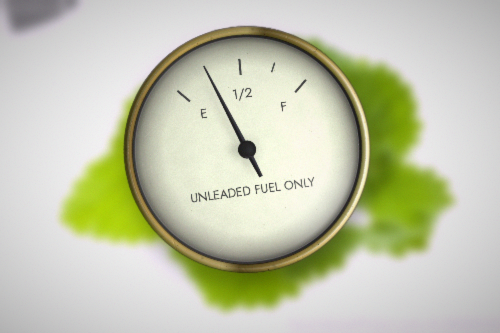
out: 0.25
